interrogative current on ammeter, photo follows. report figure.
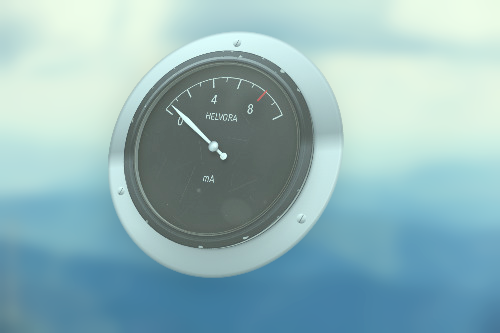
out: 0.5 mA
